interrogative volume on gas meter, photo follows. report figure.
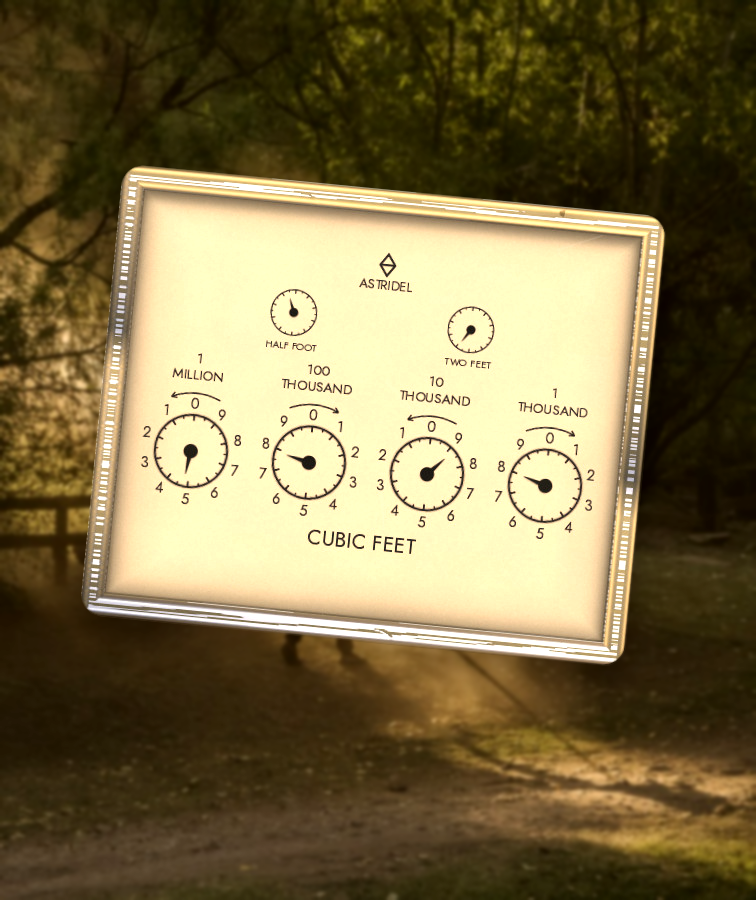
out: 478800 ft³
